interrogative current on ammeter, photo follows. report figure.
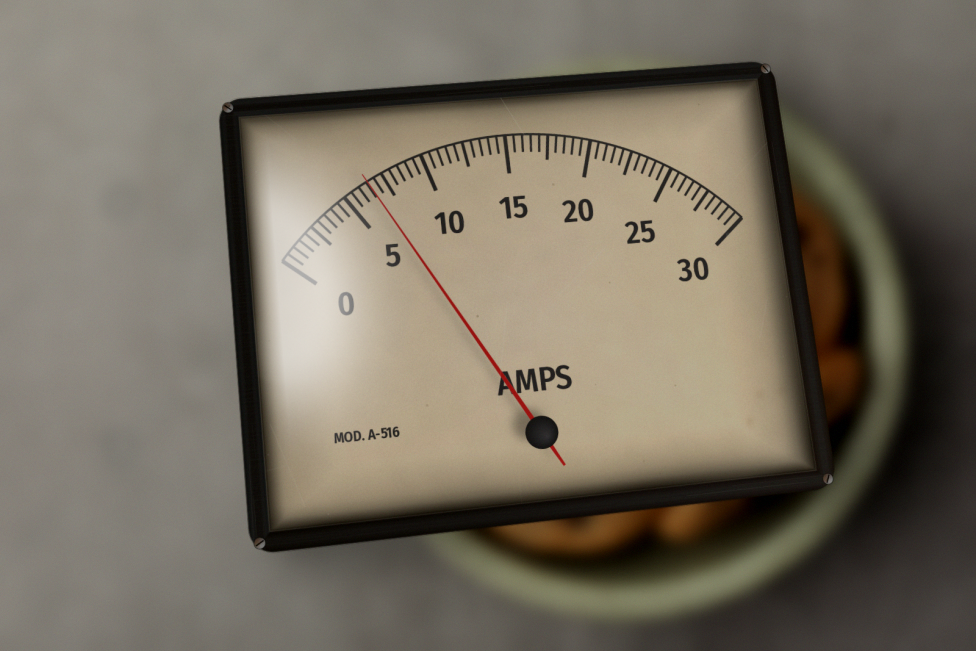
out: 6.5 A
